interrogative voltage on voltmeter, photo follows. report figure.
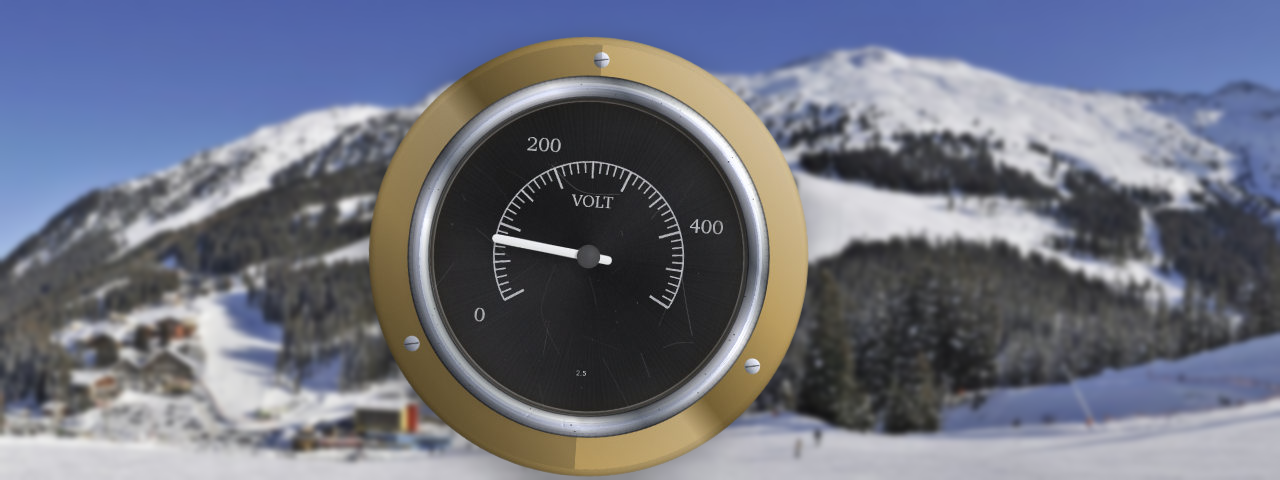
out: 80 V
